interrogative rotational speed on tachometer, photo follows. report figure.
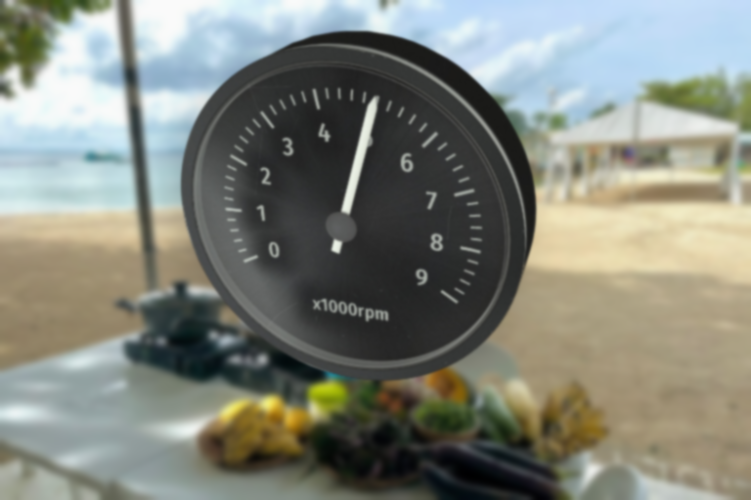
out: 5000 rpm
